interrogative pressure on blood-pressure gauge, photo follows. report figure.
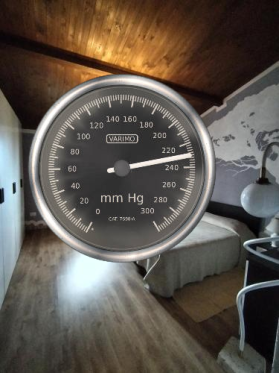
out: 230 mmHg
